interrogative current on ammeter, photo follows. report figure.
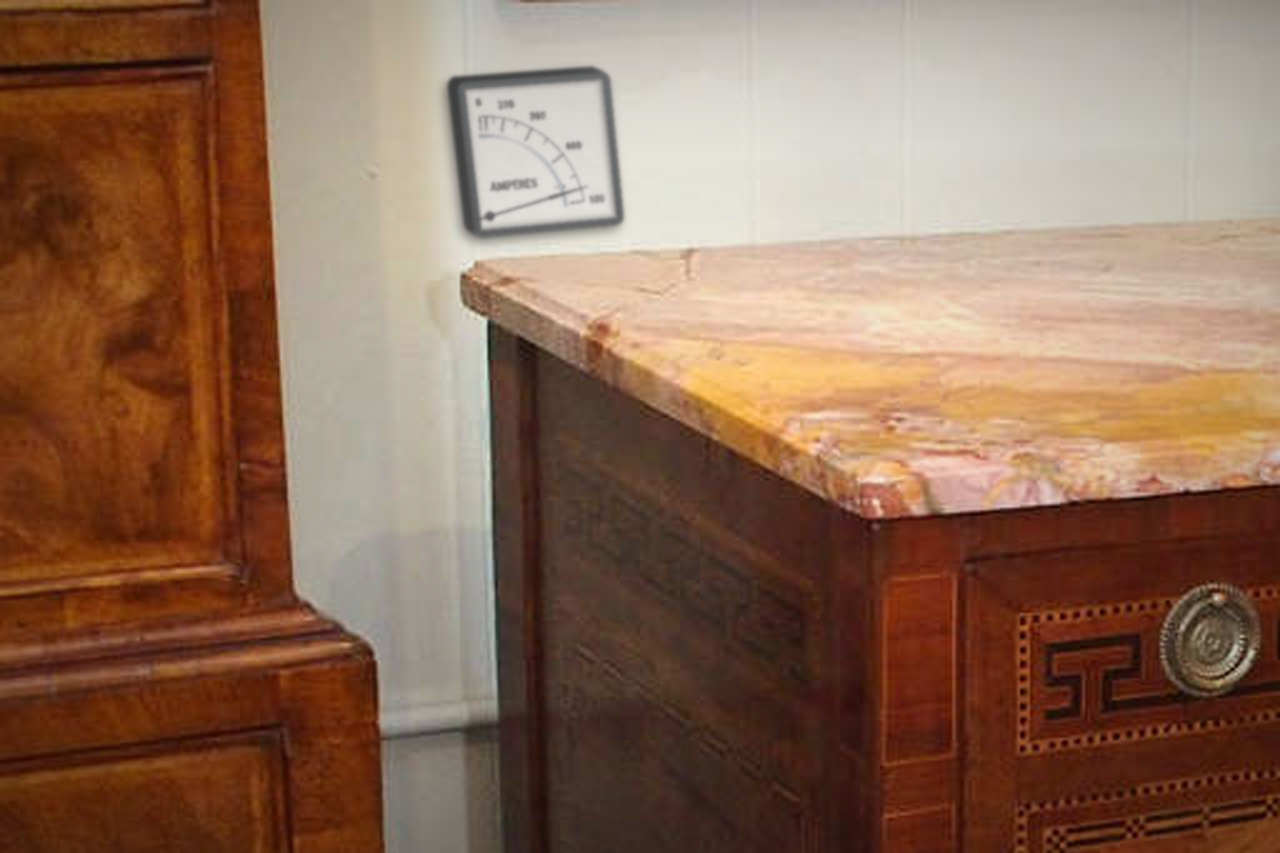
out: 475 A
